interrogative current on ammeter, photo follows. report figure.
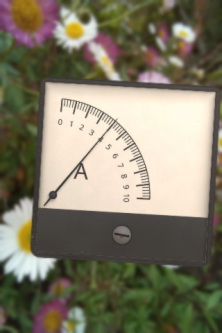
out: 4 A
